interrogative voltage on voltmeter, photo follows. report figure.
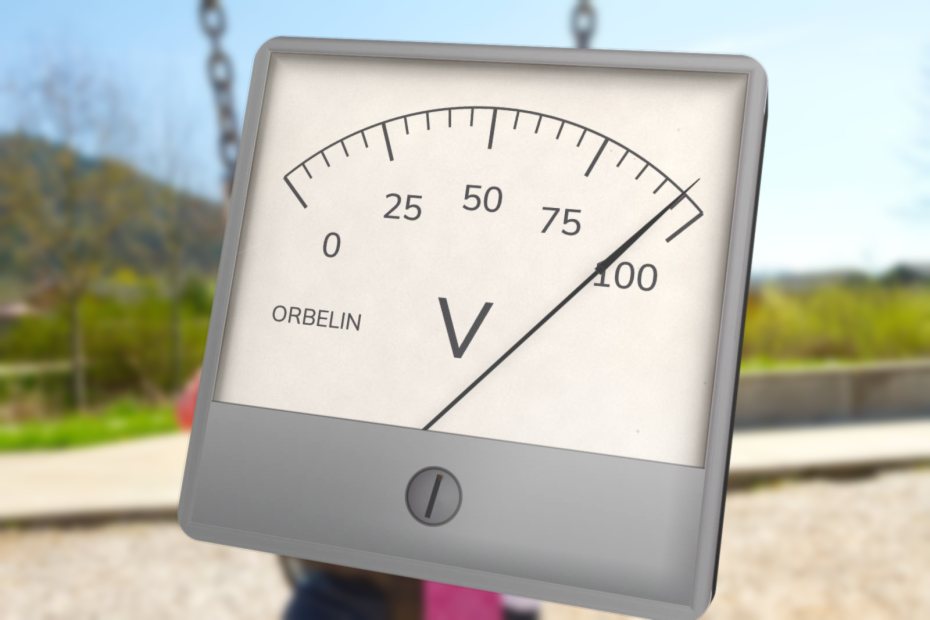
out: 95 V
